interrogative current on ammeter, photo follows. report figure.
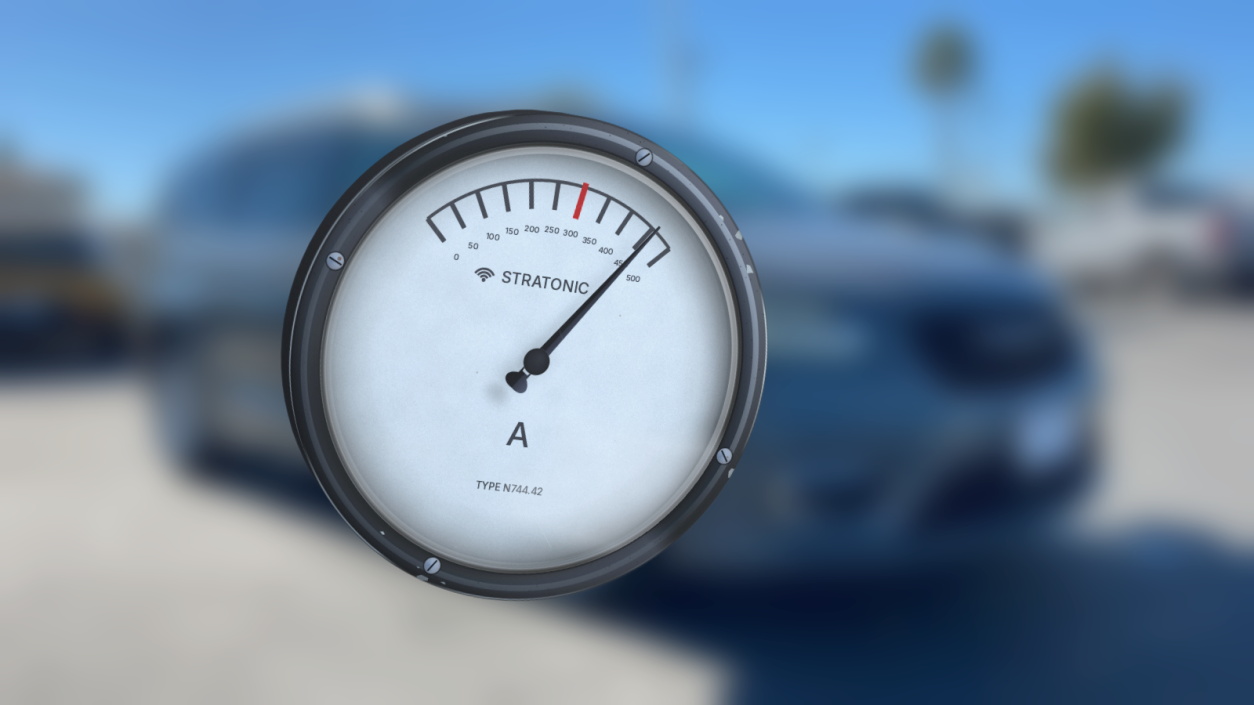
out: 450 A
